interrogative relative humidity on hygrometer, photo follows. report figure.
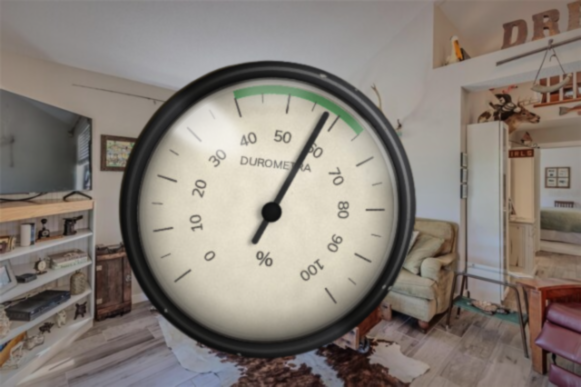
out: 57.5 %
